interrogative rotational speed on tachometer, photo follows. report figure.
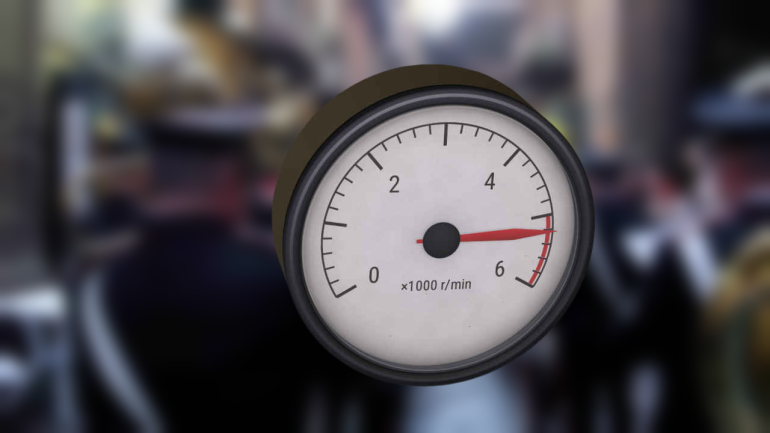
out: 5200 rpm
